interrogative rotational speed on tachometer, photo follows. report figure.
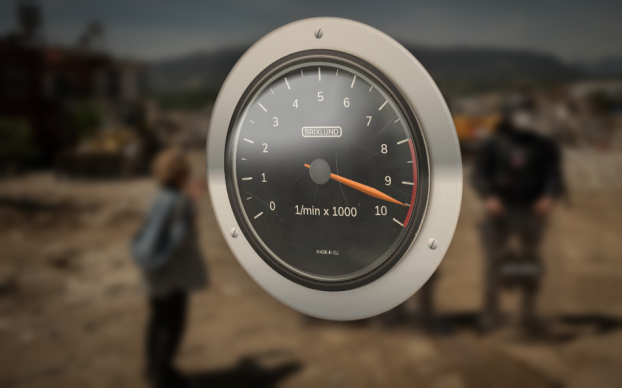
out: 9500 rpm
